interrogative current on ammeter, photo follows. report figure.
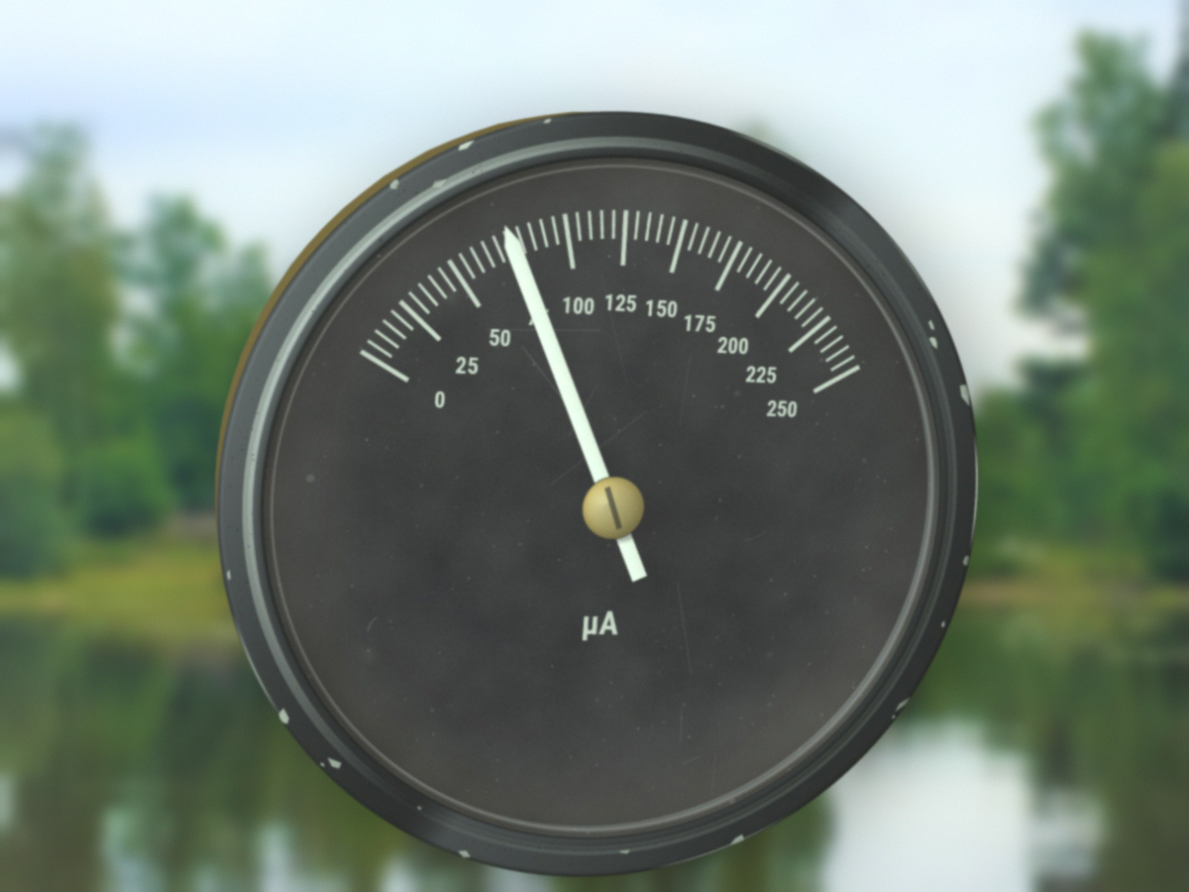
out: 75 µA
